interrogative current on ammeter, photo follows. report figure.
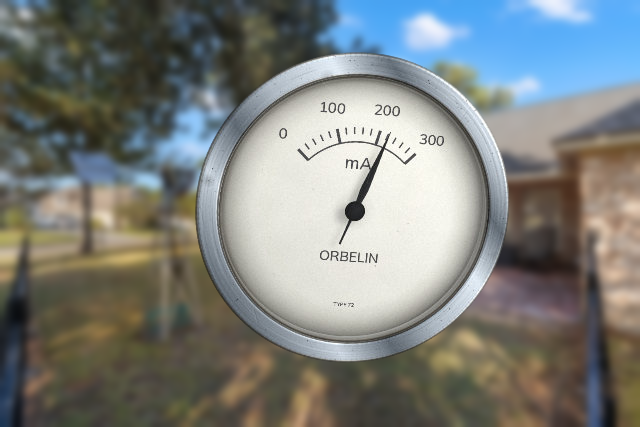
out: 220 mA
